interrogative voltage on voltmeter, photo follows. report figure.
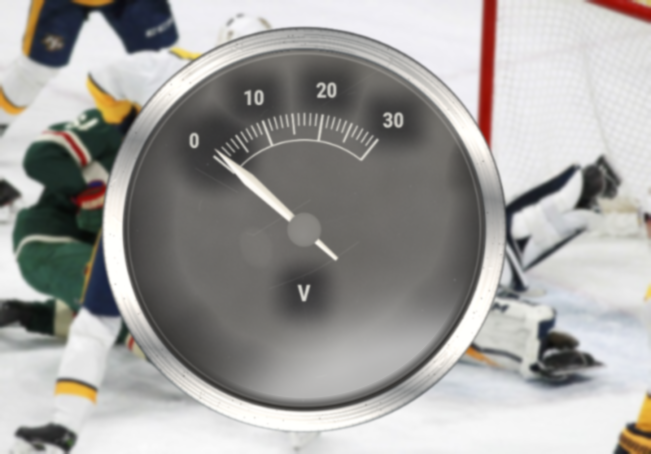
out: 1 V
